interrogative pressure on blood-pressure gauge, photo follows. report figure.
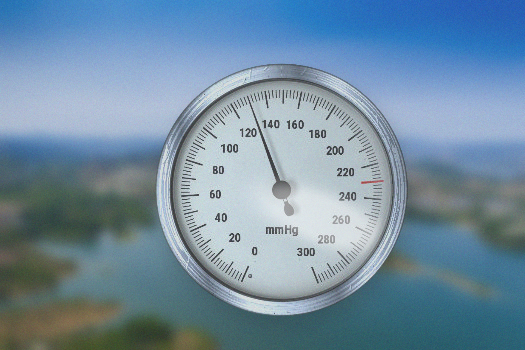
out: 130 mmHg
